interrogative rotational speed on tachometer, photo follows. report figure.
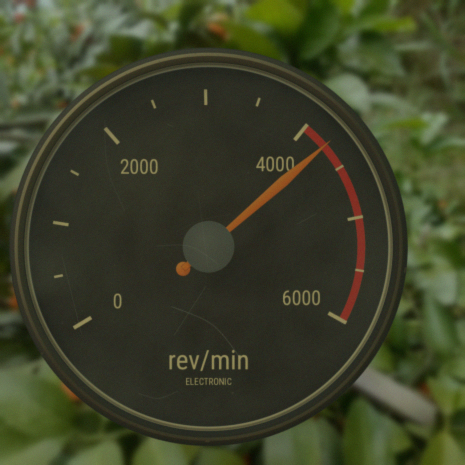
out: 4250 rpm
